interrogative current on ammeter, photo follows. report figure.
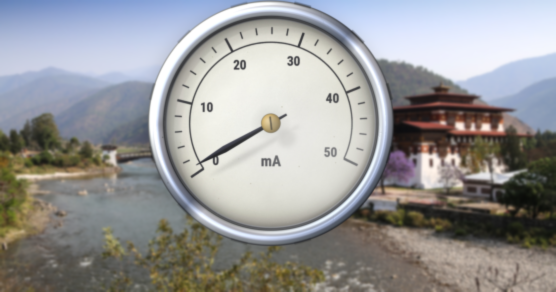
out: 1 mA
